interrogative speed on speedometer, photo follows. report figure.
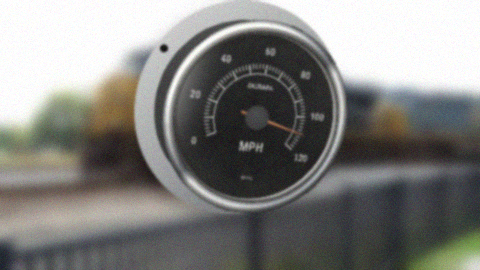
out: 110 mph
